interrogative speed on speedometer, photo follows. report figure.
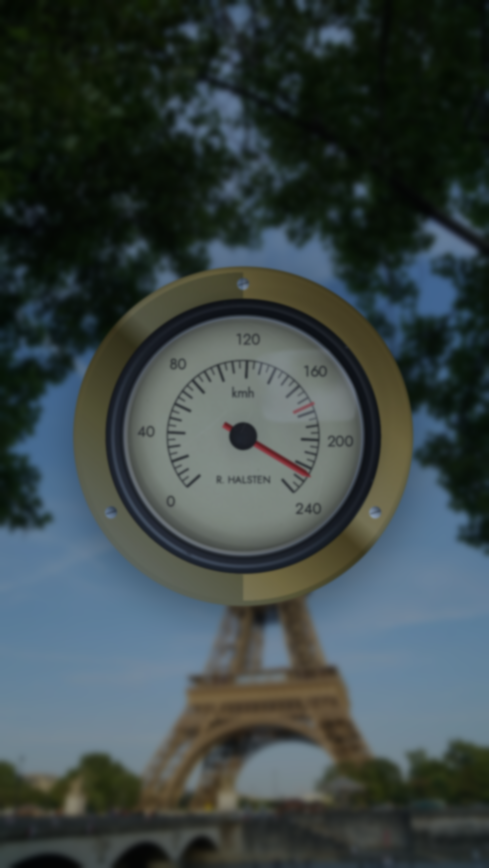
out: 225 km/h
